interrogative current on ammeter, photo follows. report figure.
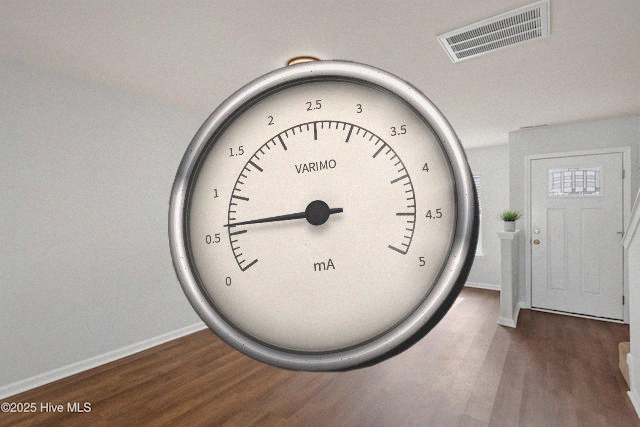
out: 0.6 mA
